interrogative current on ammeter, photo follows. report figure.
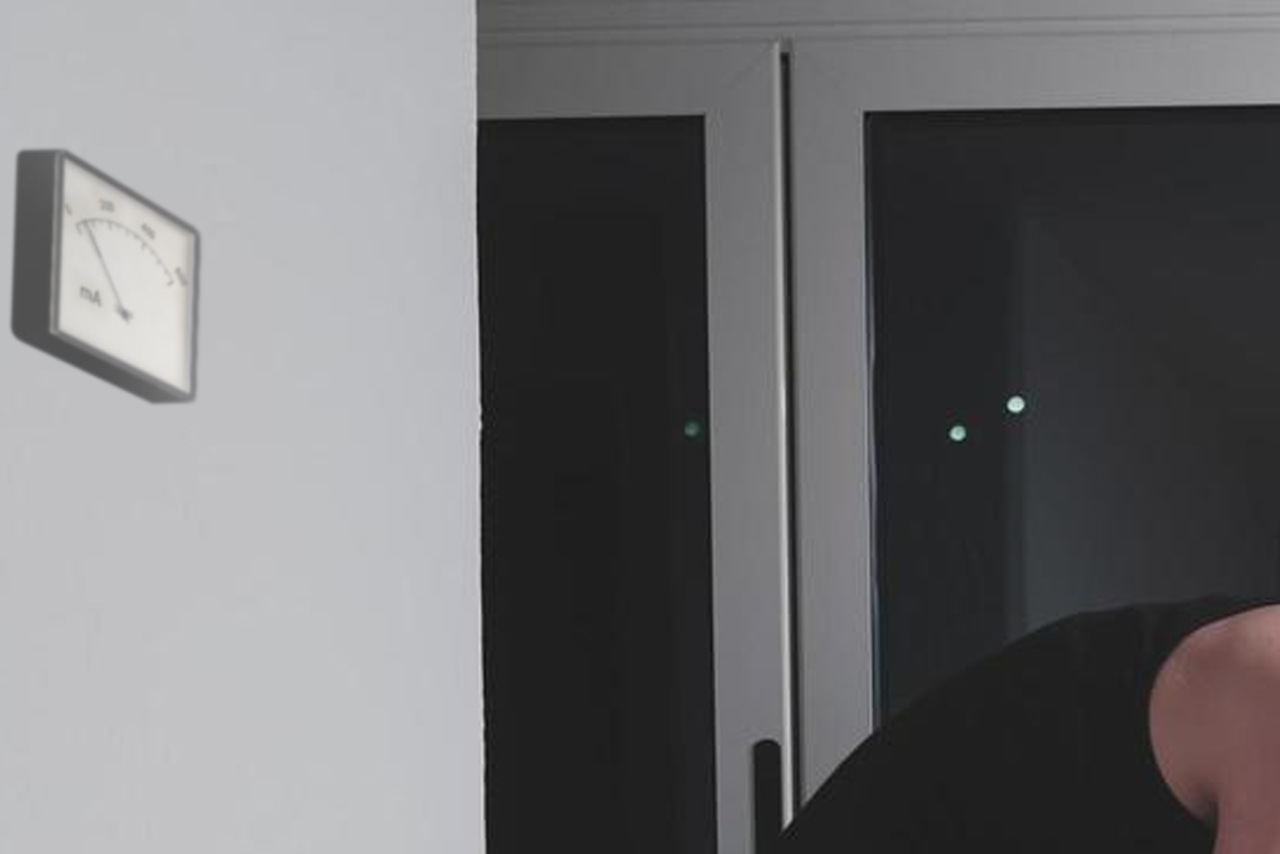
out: 50 mA
